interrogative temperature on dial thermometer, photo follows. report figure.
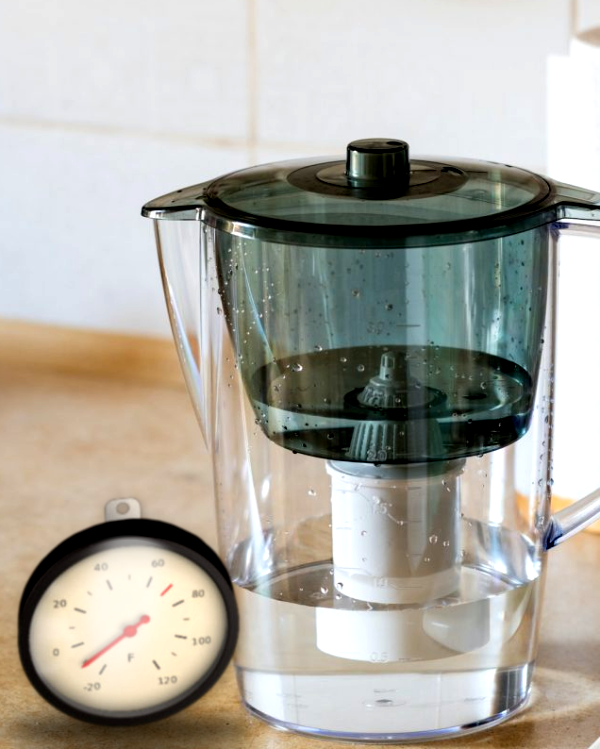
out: -10 °F
